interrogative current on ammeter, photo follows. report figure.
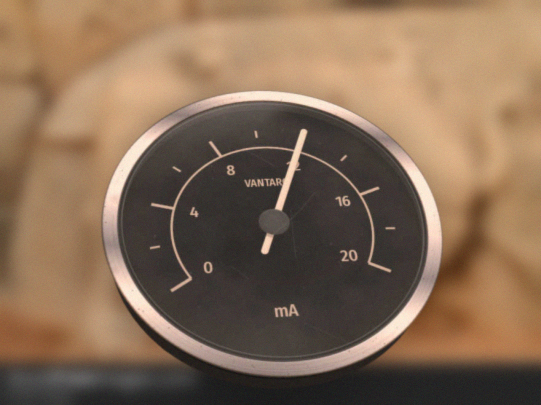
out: 12 mA
